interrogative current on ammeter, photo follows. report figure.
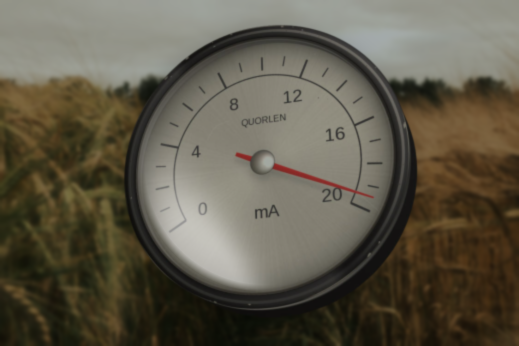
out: 19.5 mA
